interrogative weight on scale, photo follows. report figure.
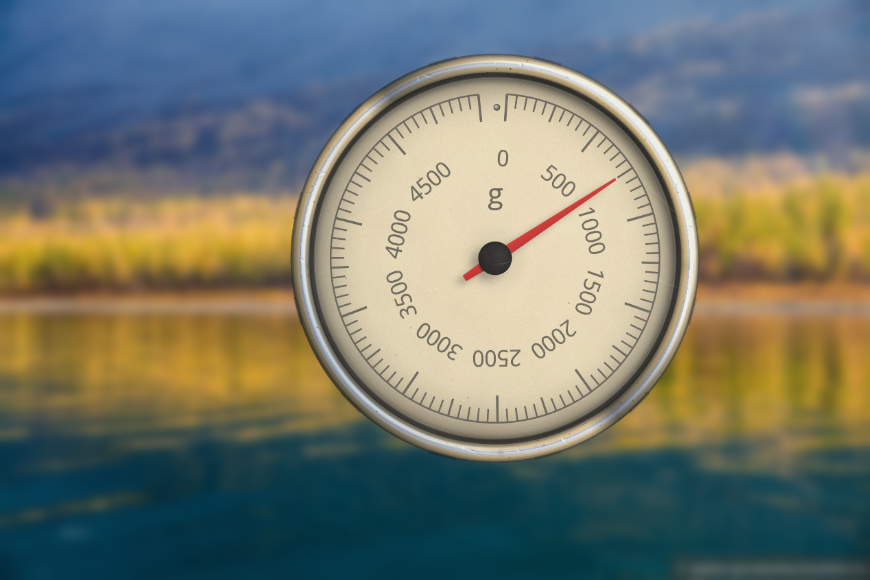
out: 750 g
